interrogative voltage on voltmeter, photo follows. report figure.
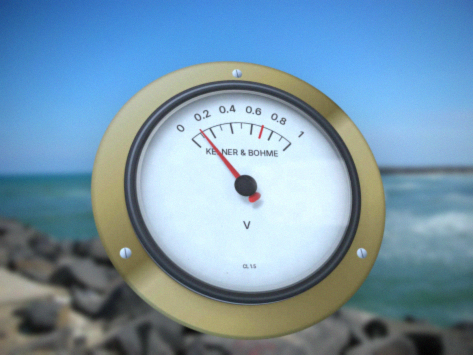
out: 0.1 V
